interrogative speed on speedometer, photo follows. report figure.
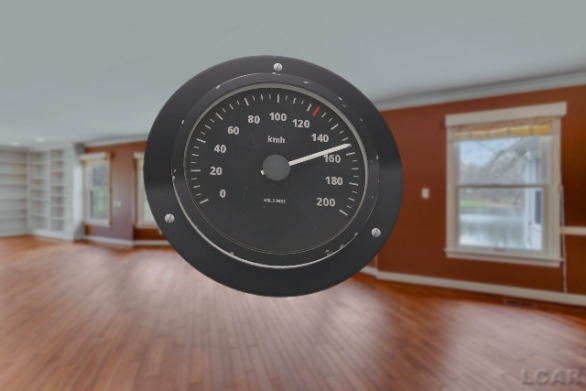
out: 155 km/h
